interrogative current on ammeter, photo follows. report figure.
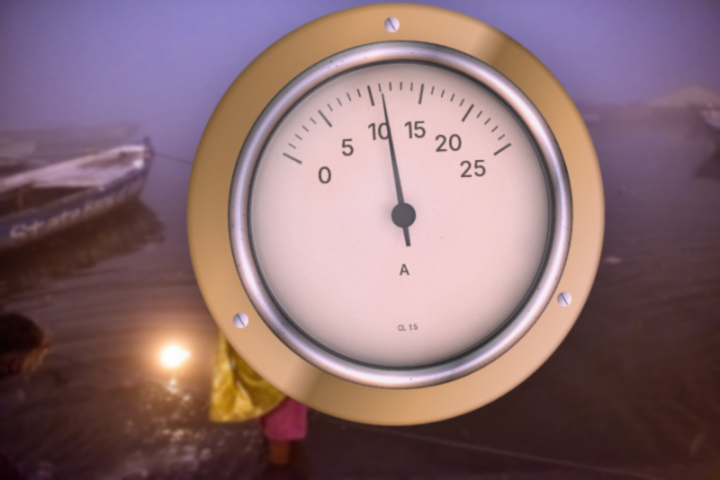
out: 11 A
